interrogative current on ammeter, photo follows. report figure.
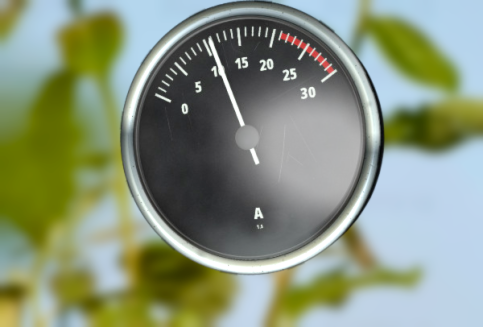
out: 11 A
